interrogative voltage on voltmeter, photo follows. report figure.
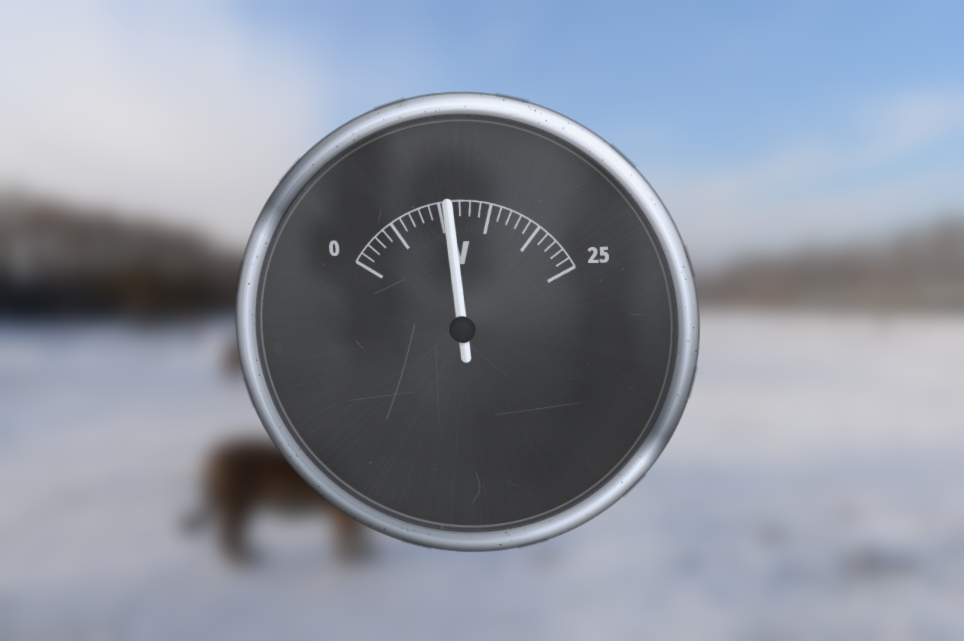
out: 11 V
